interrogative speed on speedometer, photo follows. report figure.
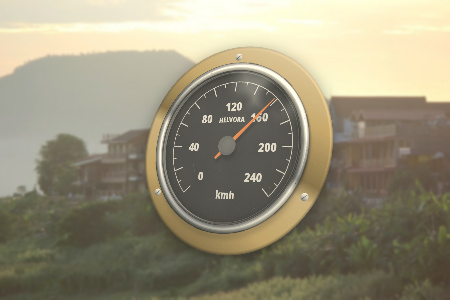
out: 160 km/h
